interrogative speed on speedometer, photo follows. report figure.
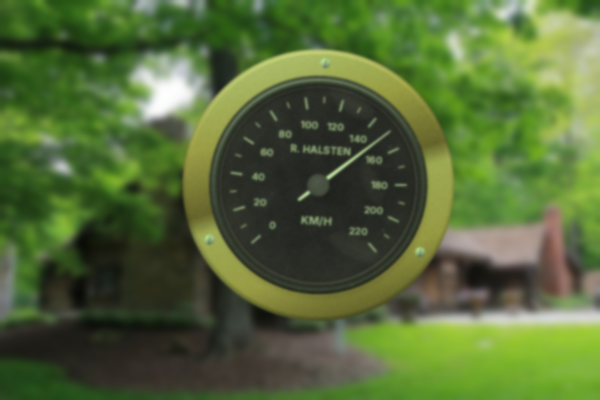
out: 150 km/h
